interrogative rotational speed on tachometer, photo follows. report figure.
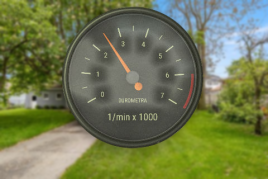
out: 2500 rpm
